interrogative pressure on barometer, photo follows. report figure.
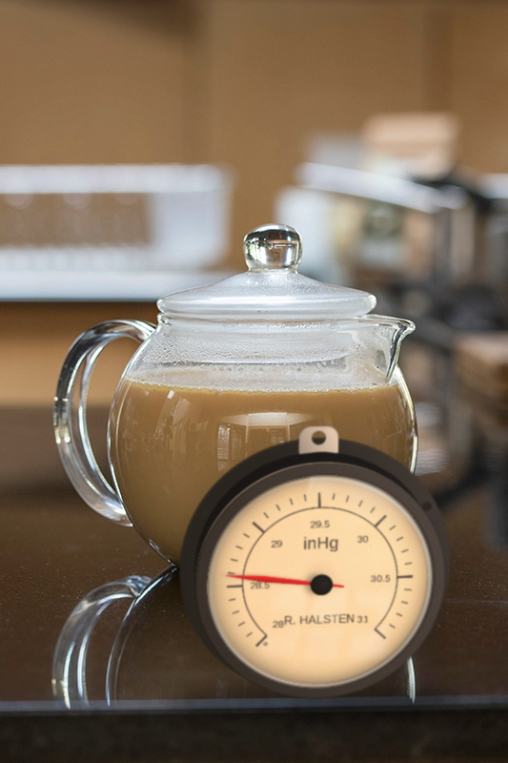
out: 28.6 inHg
